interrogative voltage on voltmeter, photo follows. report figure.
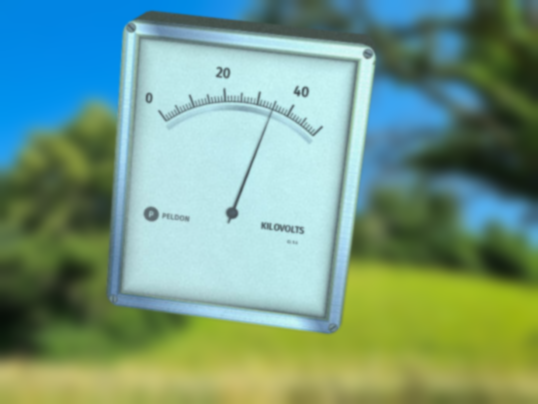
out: 35 kV
